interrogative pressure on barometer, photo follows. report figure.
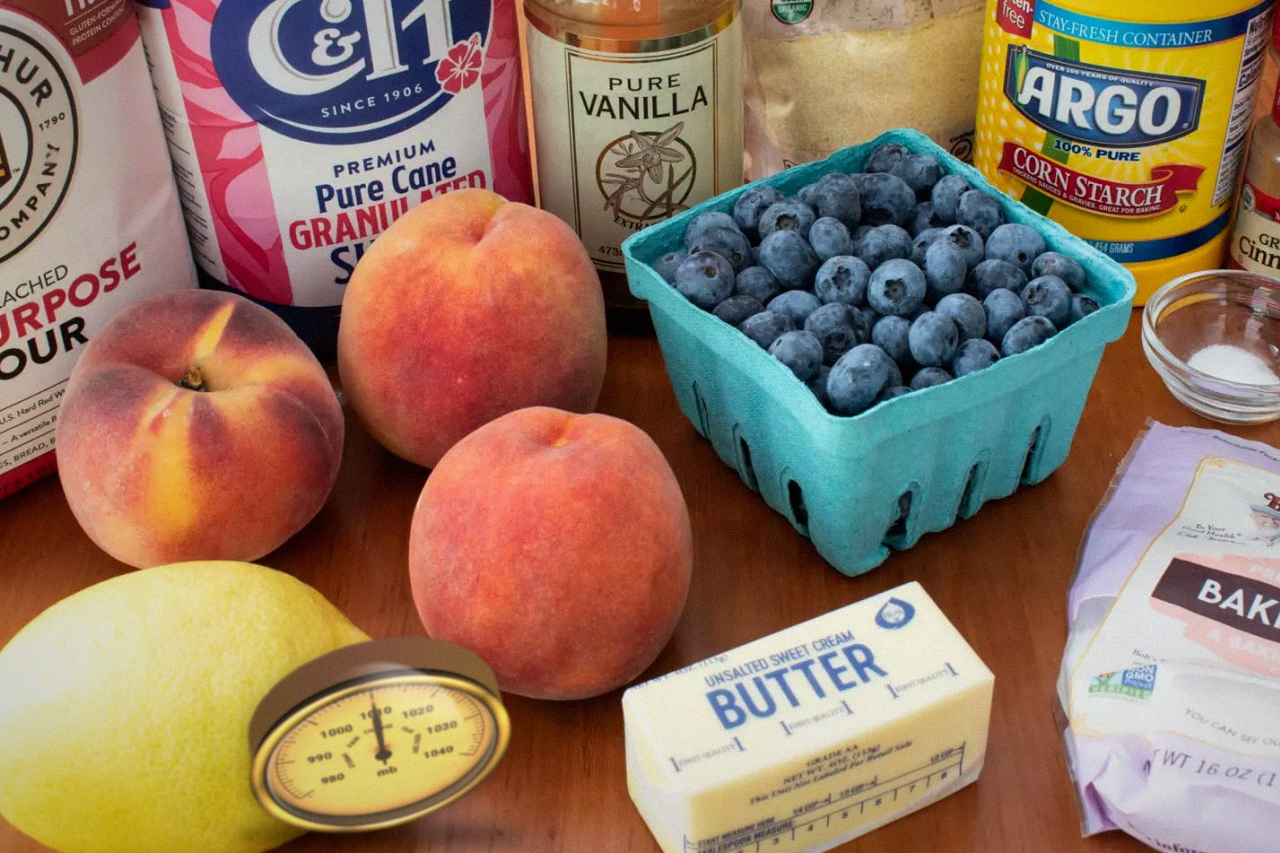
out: 1010 mbar
